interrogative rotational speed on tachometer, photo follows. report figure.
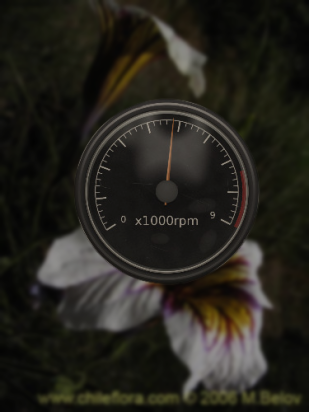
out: 4800 rpm
